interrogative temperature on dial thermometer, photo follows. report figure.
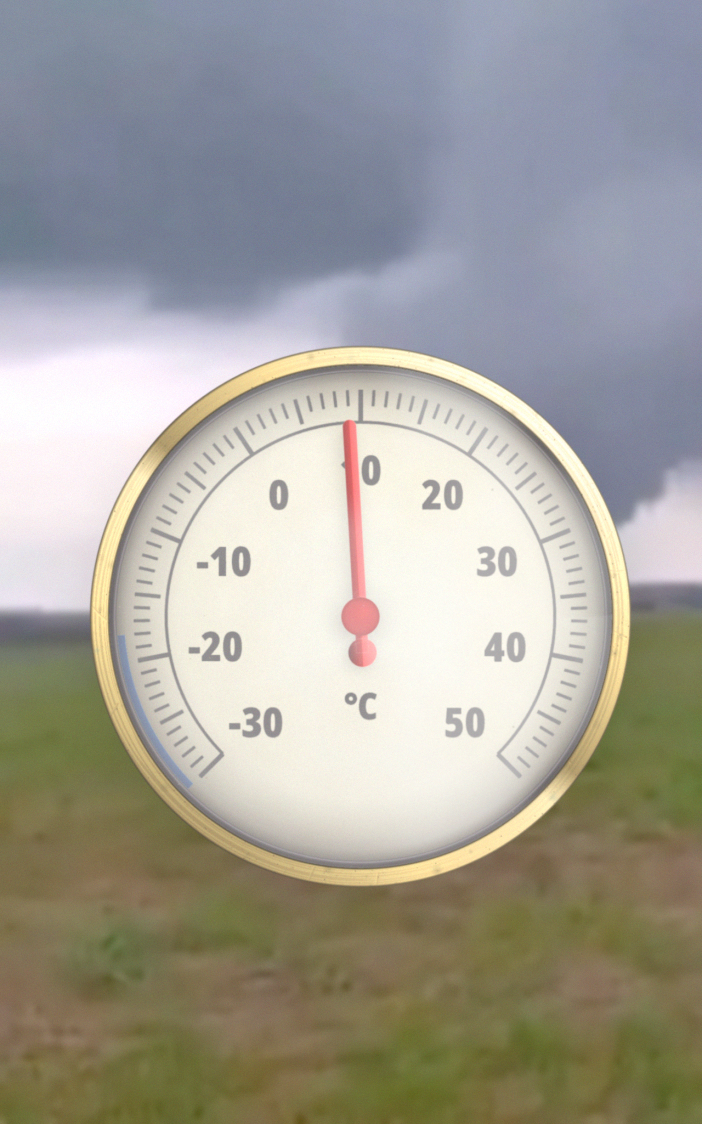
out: 9 °C
